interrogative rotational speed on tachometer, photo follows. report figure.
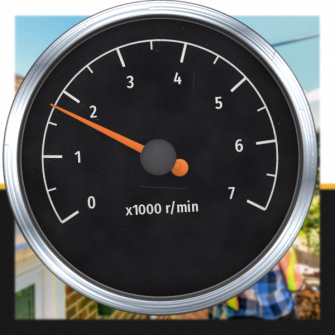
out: 1750 rpm
